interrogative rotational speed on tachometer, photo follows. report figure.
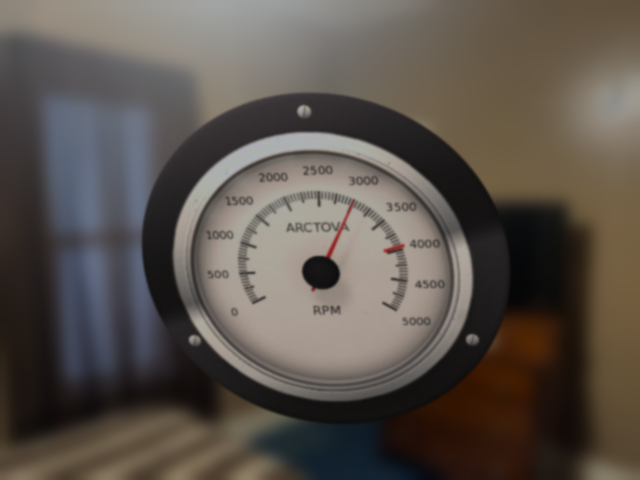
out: 3000 rpm
